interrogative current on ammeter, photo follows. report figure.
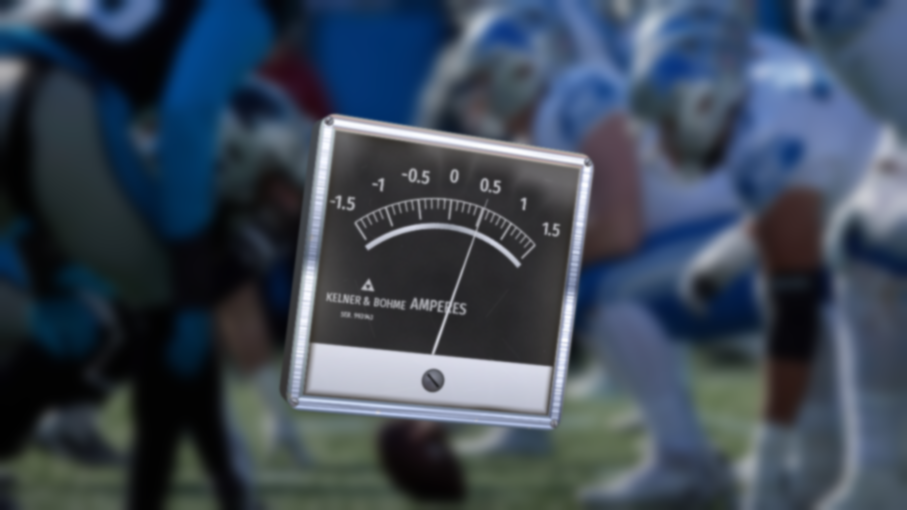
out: 0.5 A
